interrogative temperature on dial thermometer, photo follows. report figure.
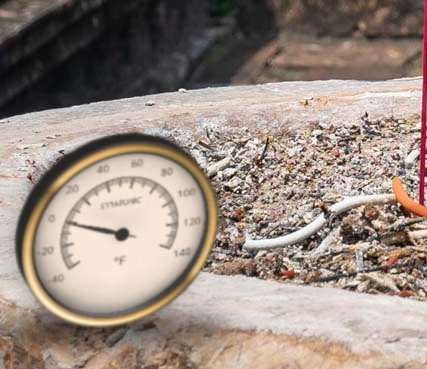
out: 0 °F
